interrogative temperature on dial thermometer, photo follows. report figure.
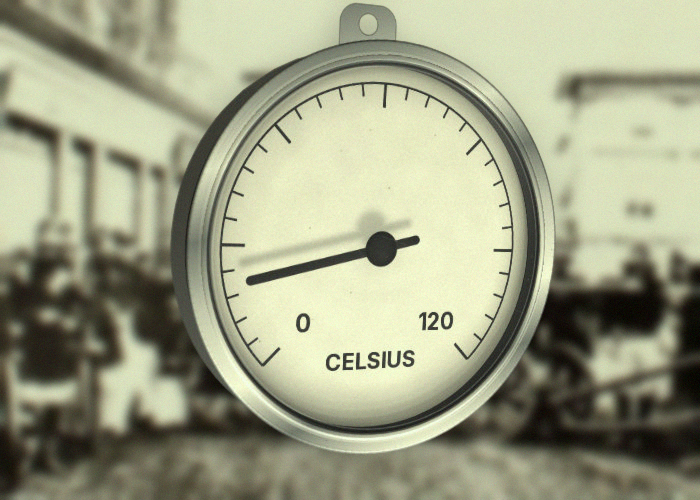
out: 14 °C
